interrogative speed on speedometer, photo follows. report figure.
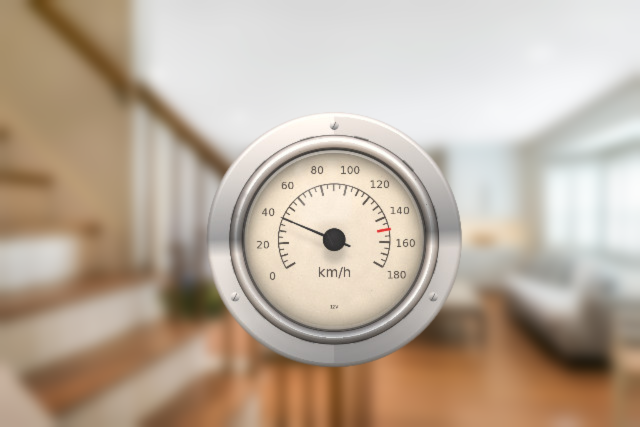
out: 40 km/h
